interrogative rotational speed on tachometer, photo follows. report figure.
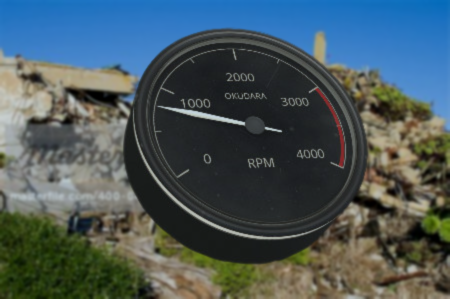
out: 750 rpm
